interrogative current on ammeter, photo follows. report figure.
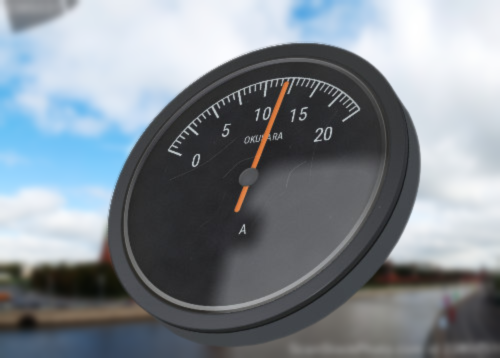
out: 12.5 A
